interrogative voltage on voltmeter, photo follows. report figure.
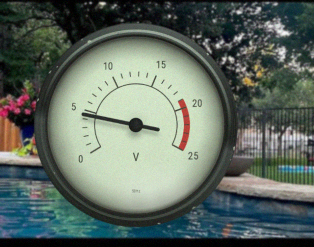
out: 4.5 V
